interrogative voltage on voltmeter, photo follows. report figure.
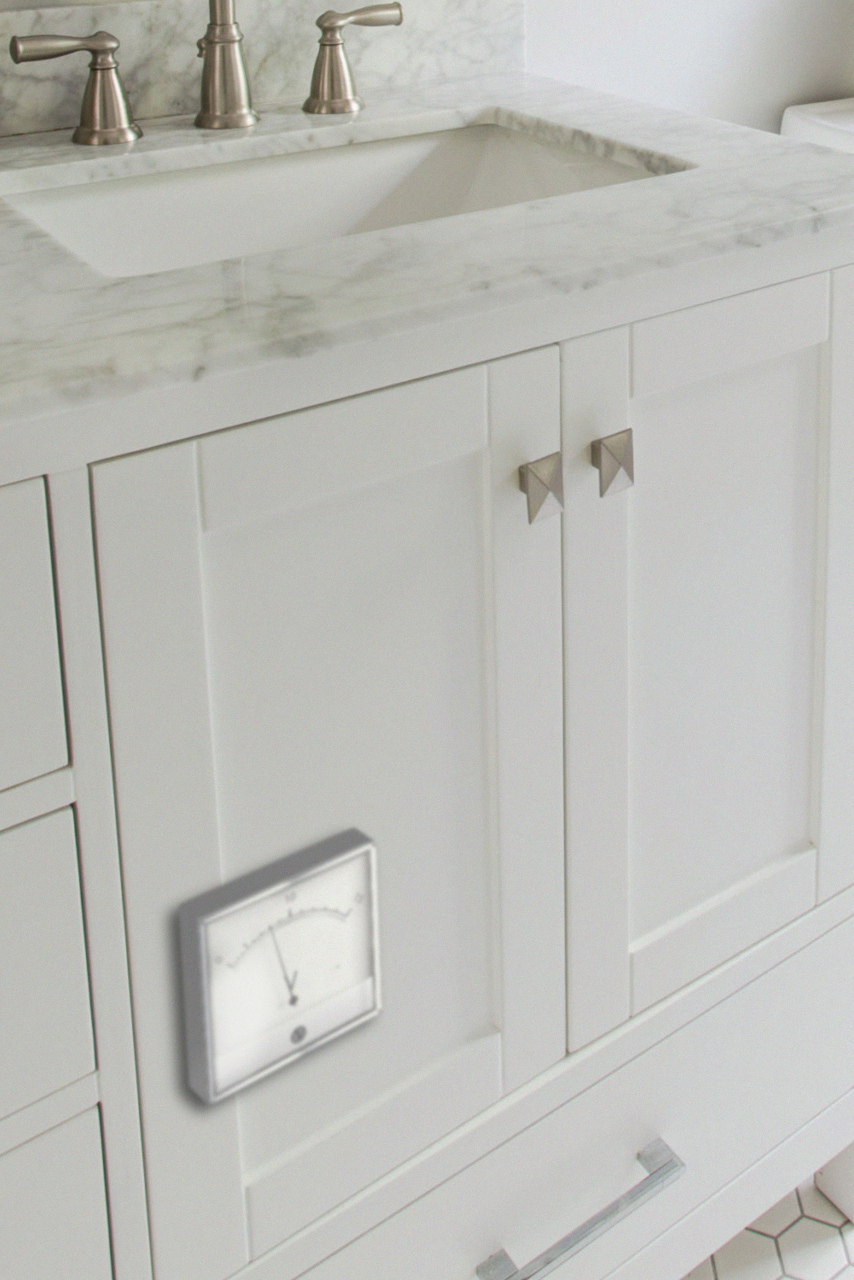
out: 8 V
